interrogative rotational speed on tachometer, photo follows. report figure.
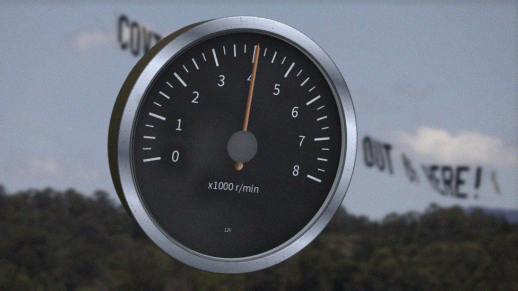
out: 4000 rpm
